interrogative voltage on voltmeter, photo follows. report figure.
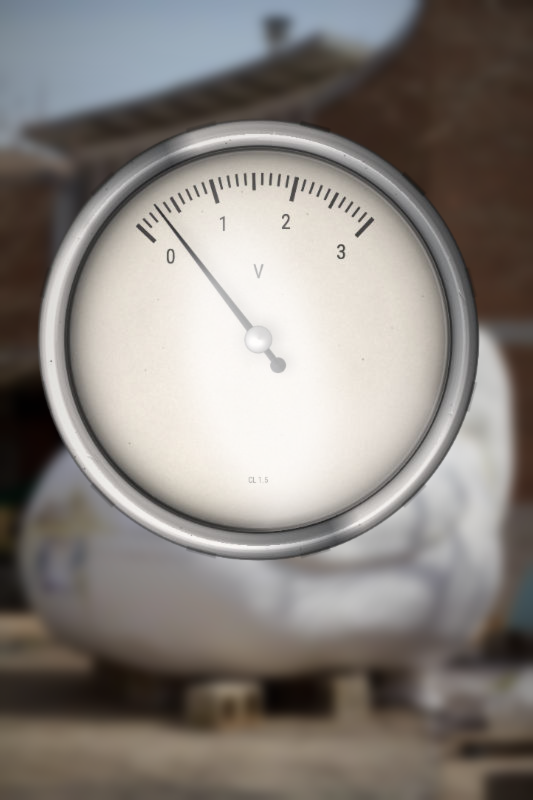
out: 0.3 V
